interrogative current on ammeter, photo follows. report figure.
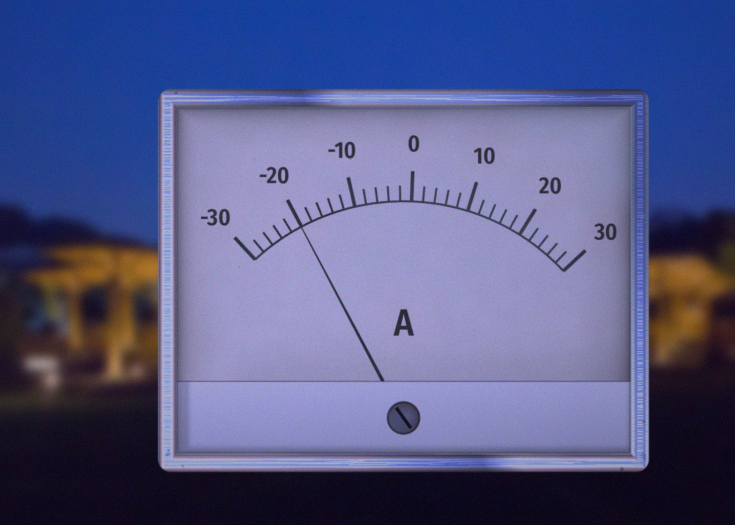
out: -20 A
